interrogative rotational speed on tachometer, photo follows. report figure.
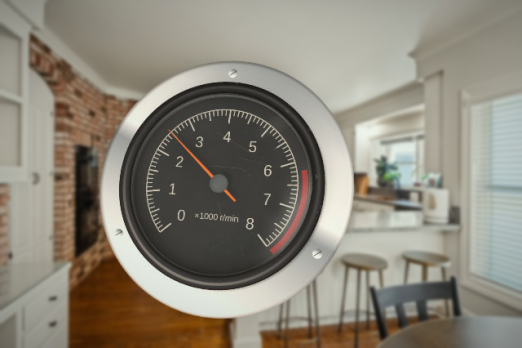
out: 2500 rpm
